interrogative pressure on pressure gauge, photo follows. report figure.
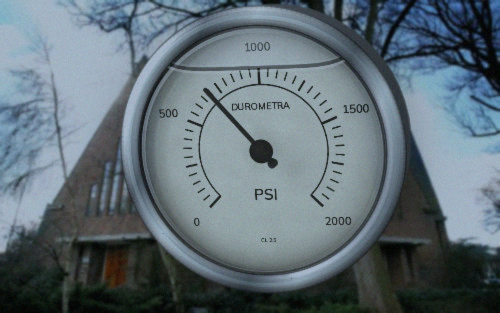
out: 700 psi
